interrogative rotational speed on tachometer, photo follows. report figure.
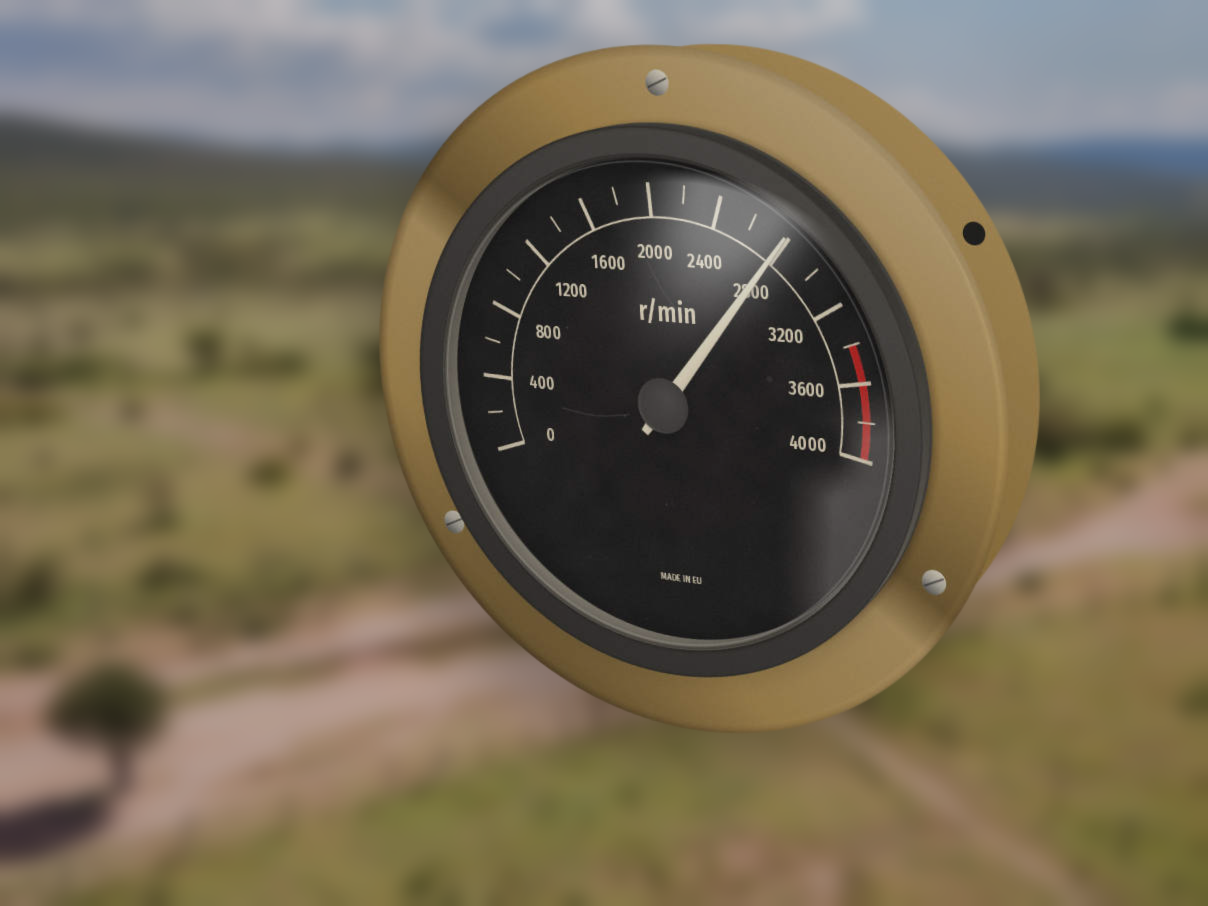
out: 2800 rpm
